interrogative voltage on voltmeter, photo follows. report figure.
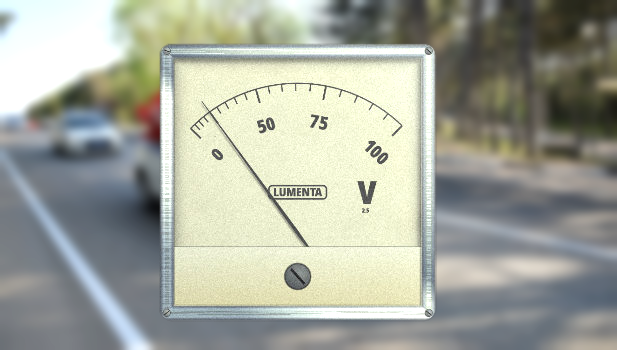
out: 25 V
